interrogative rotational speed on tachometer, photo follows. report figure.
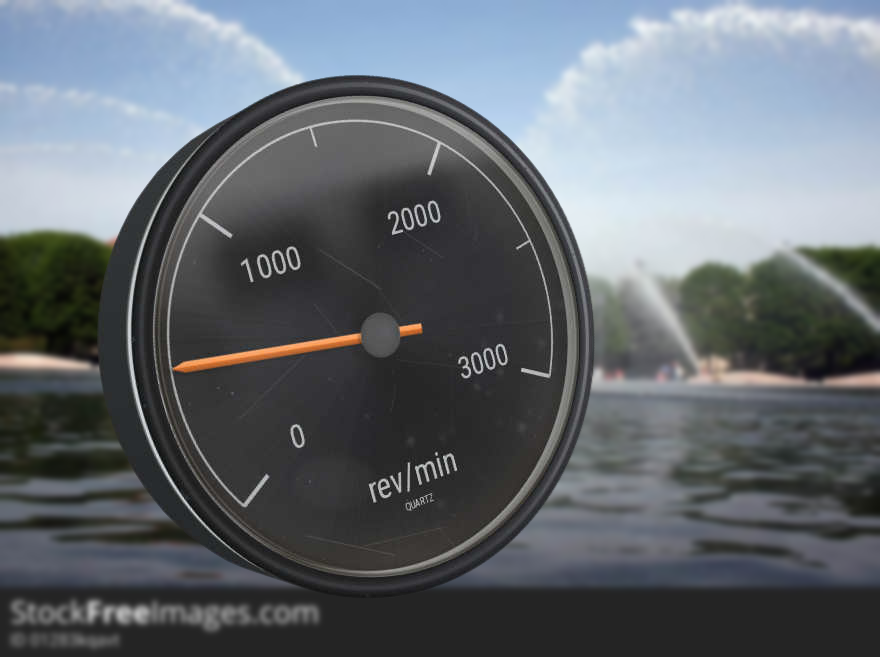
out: 500 rpm
